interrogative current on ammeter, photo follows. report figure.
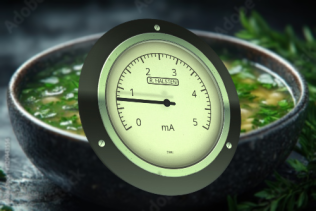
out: 0.7 mA
